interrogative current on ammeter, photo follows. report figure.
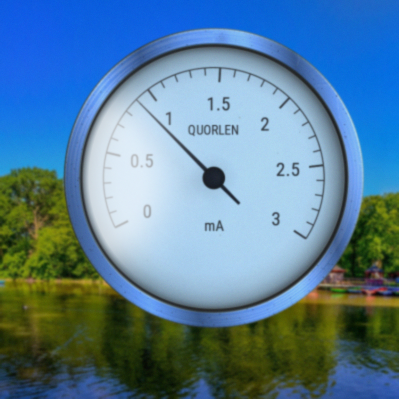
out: 0.9 mA
